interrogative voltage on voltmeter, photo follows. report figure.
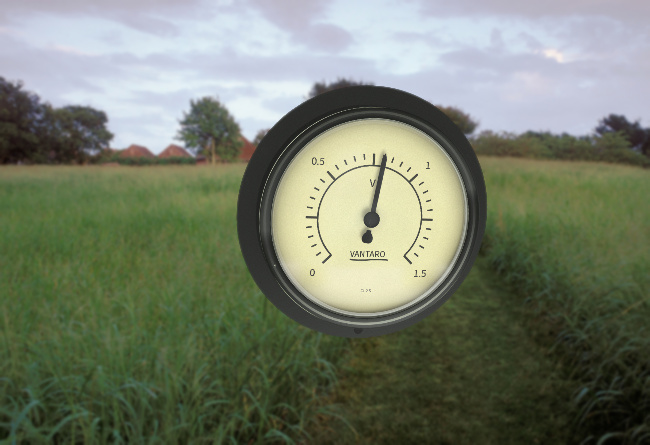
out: 0.8 V
